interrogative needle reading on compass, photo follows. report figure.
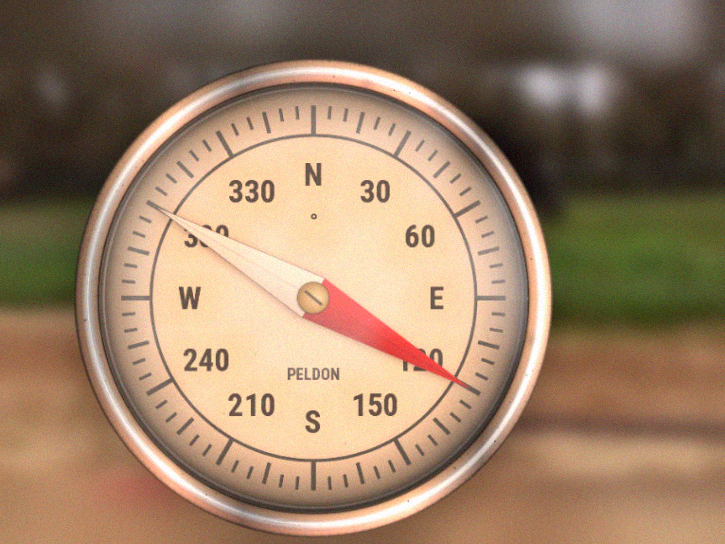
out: 120 °
